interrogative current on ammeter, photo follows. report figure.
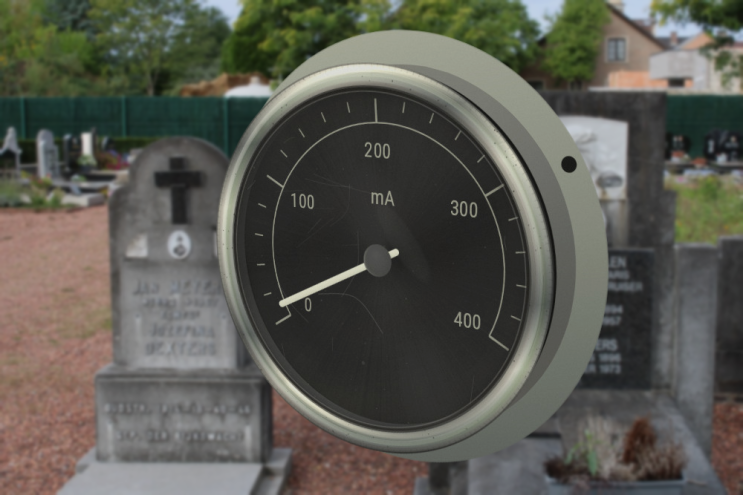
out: 10 mA
